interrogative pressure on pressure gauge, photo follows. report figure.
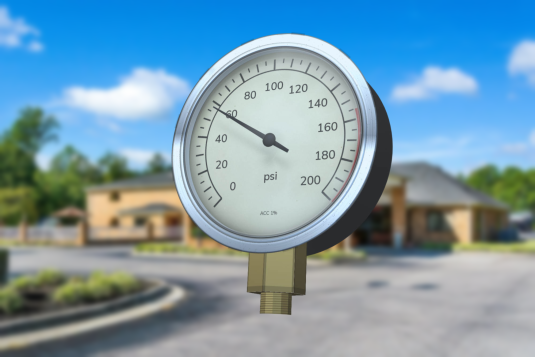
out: 57.5 psi
